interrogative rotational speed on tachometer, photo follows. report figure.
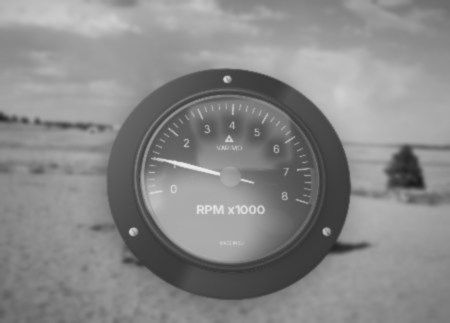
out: 1000 rpm
